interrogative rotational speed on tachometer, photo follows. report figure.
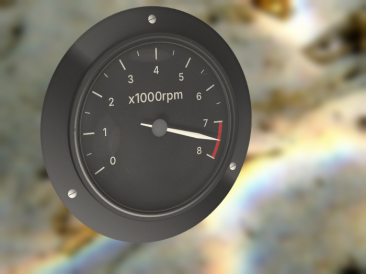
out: 7500 rpm
